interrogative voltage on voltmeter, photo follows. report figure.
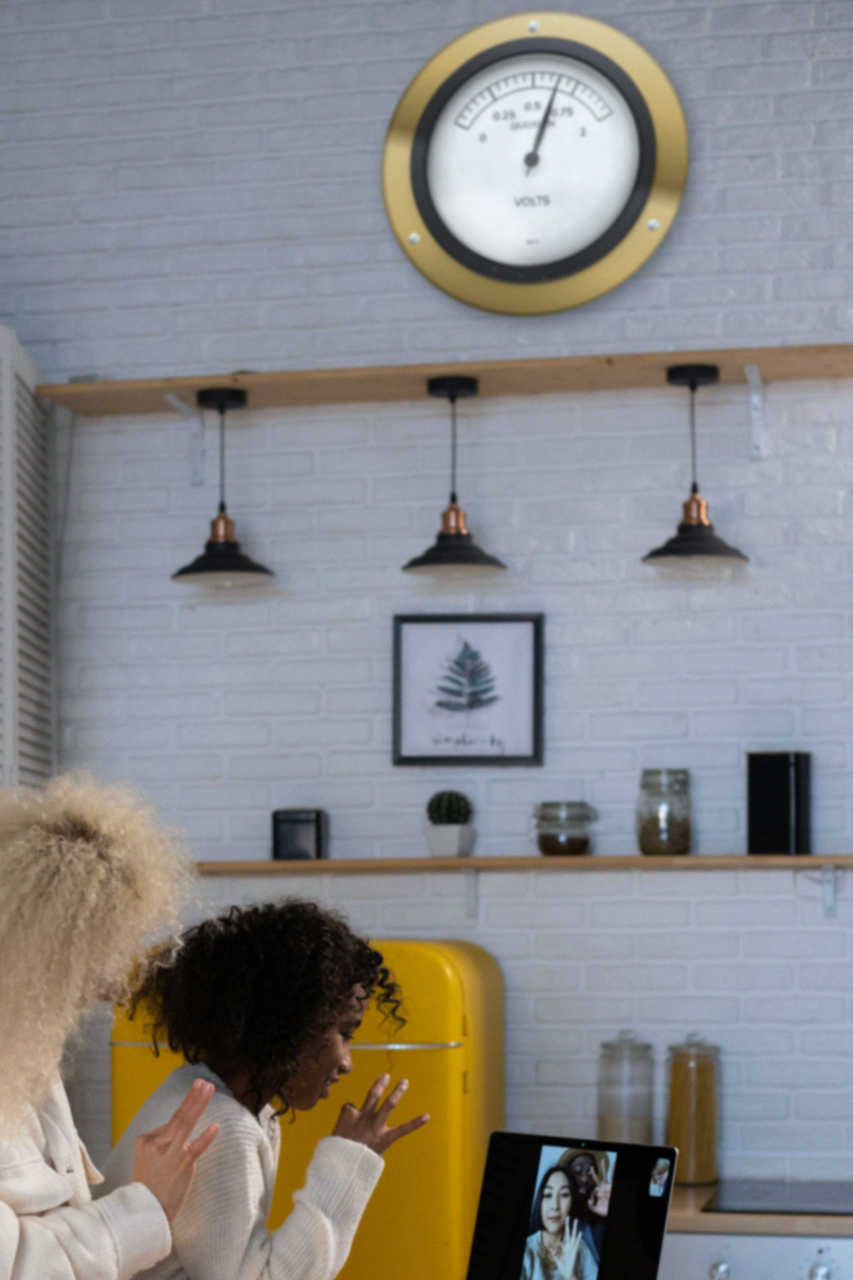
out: 0.65 V
